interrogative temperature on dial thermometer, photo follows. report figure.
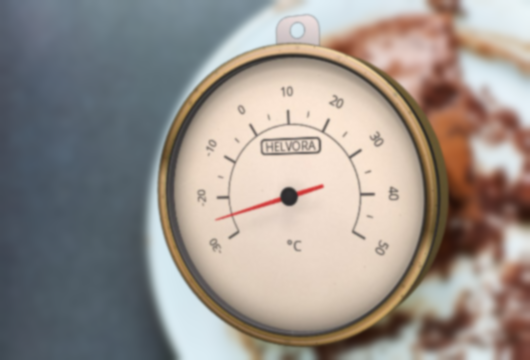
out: -25 °C
